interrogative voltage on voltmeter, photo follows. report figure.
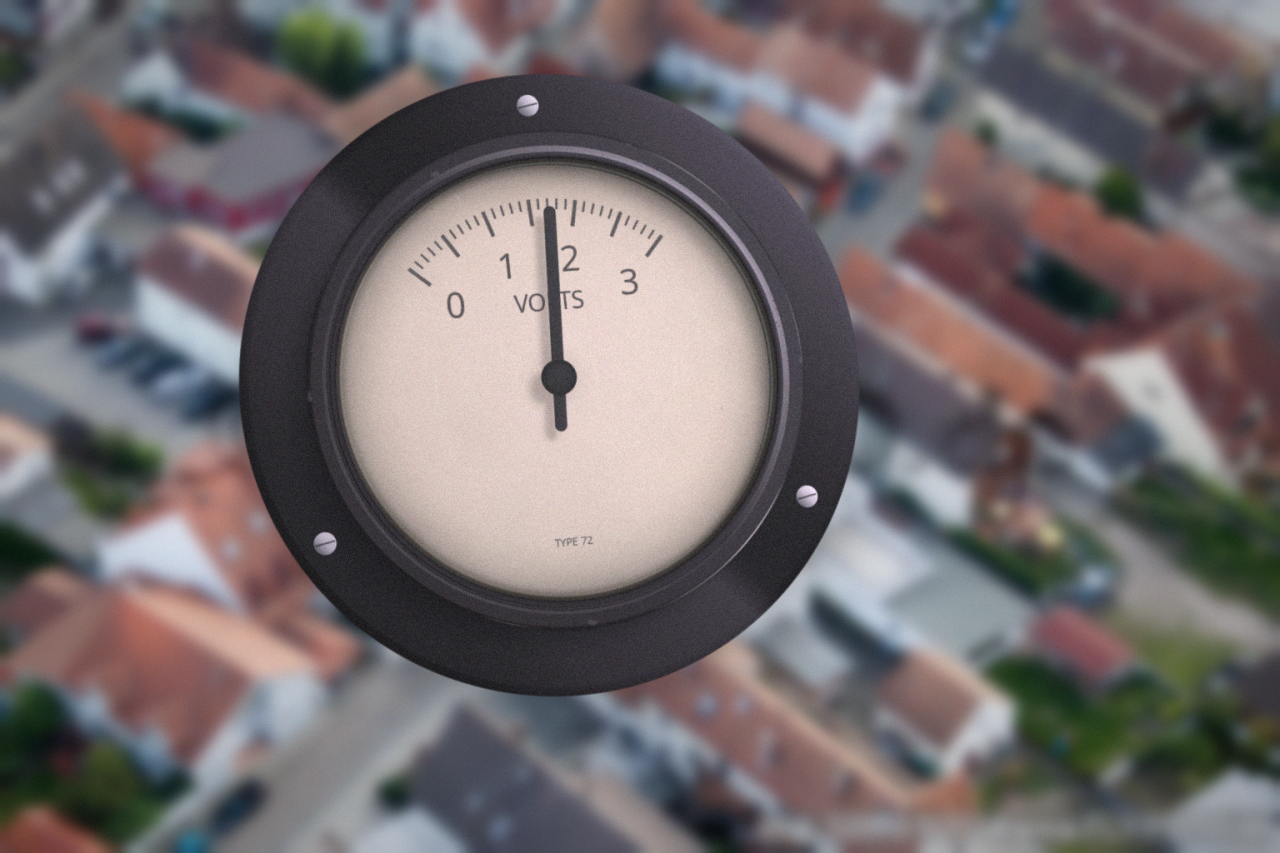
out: 1.7 V
